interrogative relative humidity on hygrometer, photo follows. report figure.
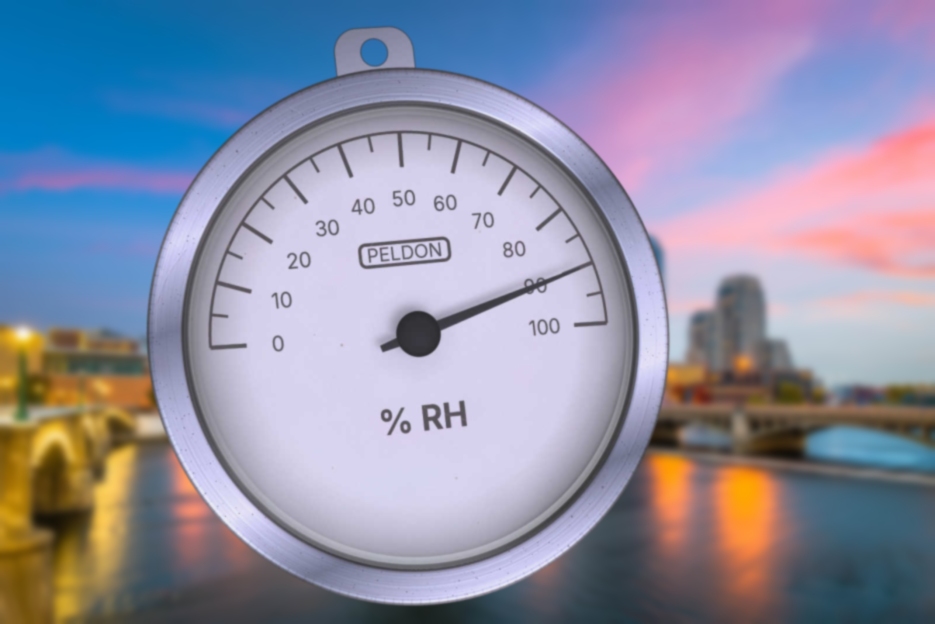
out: 90 %
